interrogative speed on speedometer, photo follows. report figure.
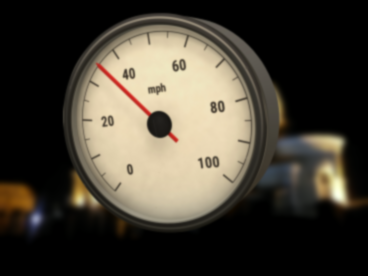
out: 35 mph
